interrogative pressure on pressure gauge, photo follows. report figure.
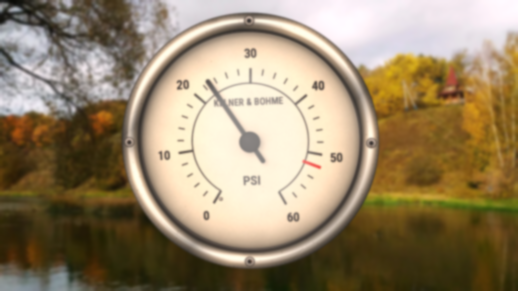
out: 23 psi
